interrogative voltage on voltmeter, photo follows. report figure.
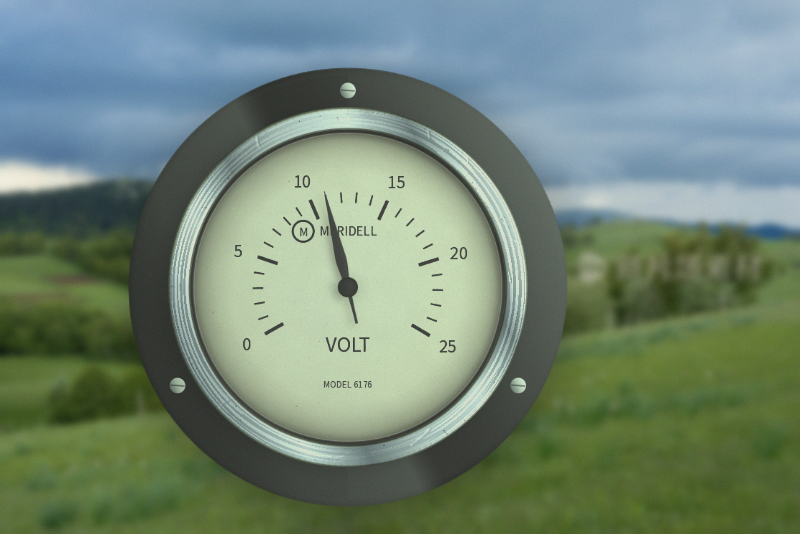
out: 11 V
